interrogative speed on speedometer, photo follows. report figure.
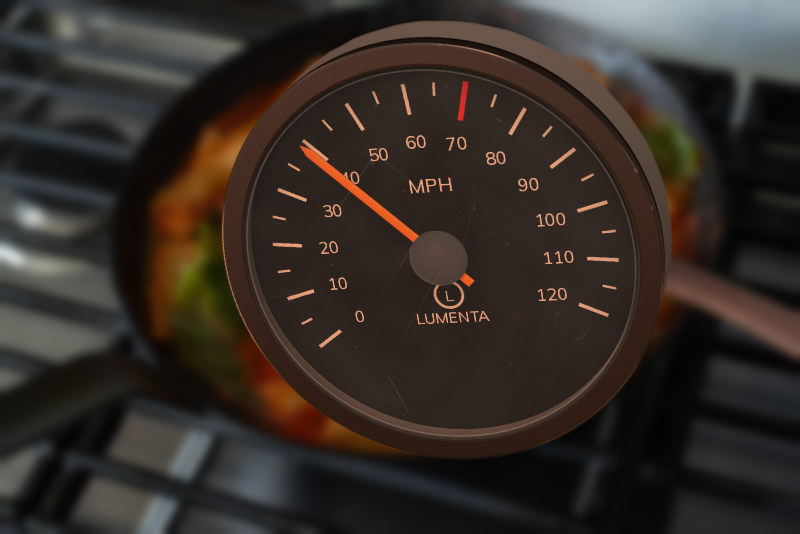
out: 40 mph
